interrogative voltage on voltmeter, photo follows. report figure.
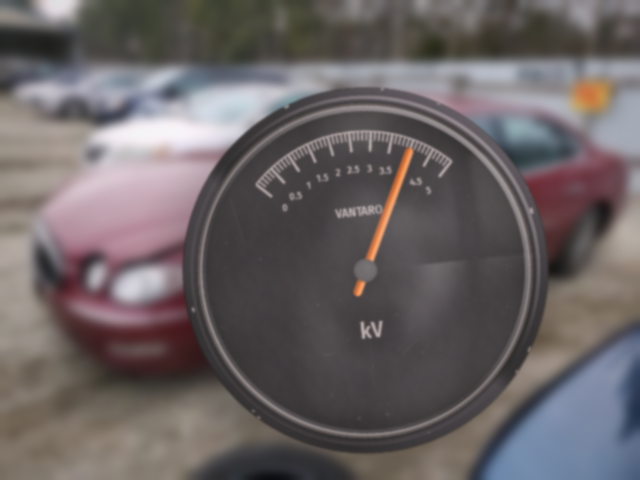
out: 4 kV
